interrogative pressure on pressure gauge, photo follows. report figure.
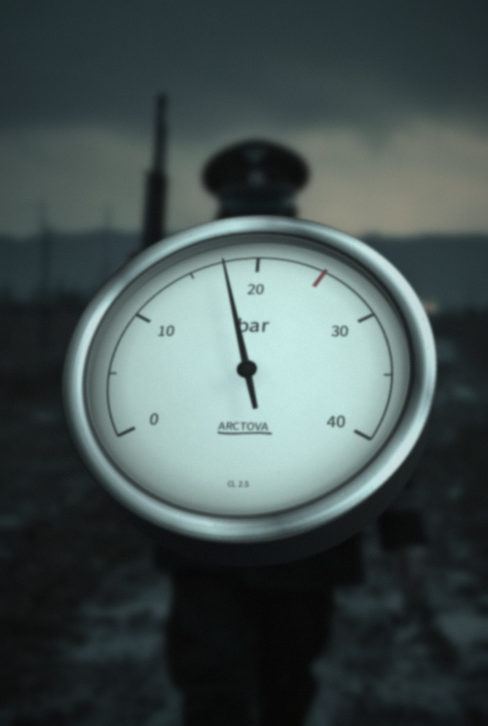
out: 17.5 bar
